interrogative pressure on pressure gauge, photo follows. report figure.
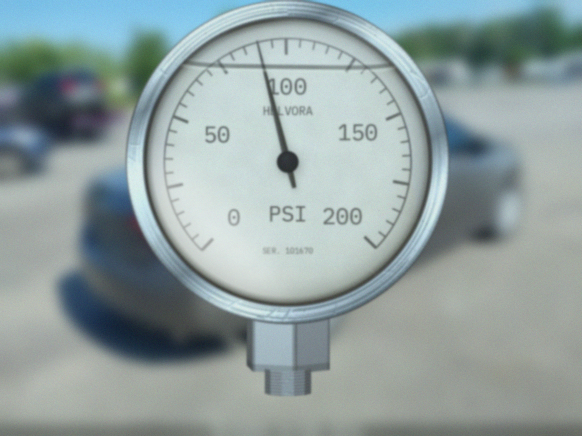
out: 90 psi
